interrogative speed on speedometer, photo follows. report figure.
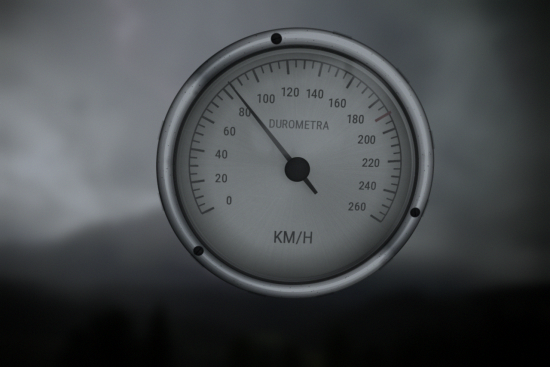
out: 85 km/h
